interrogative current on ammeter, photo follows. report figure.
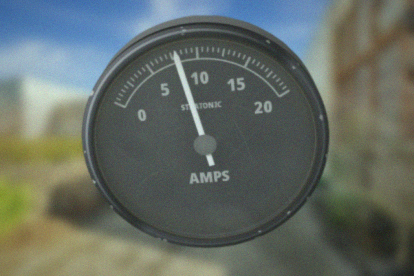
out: 8 A
